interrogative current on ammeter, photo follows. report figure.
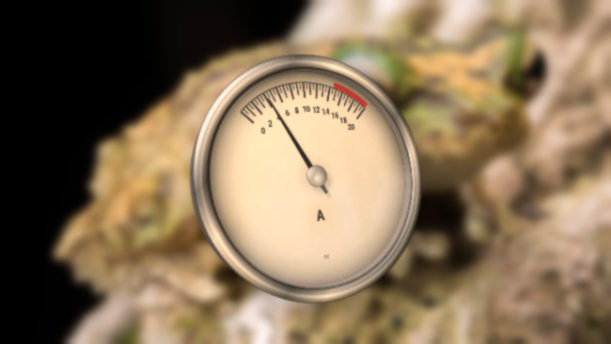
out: 4 A
